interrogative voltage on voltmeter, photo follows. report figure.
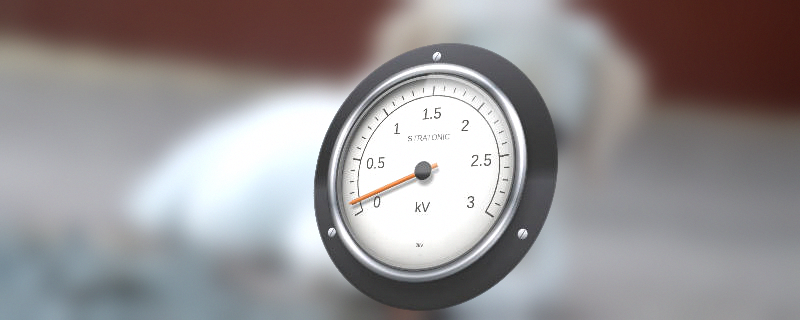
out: 0.1 kV
